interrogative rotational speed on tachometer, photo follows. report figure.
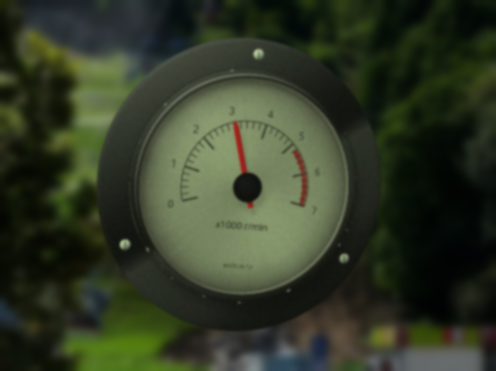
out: 3000 rpm
